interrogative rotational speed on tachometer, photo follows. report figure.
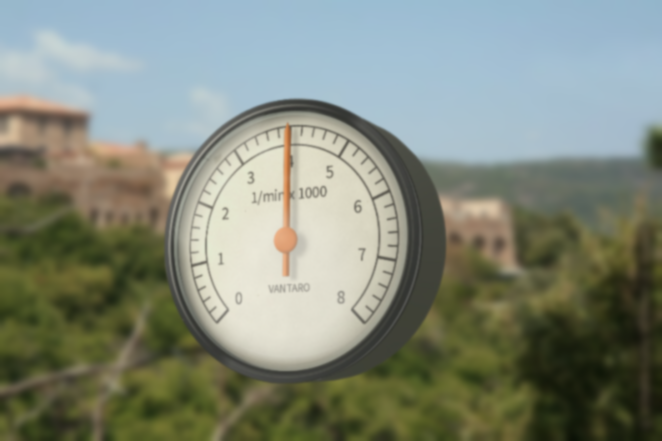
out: 4000 rpm
